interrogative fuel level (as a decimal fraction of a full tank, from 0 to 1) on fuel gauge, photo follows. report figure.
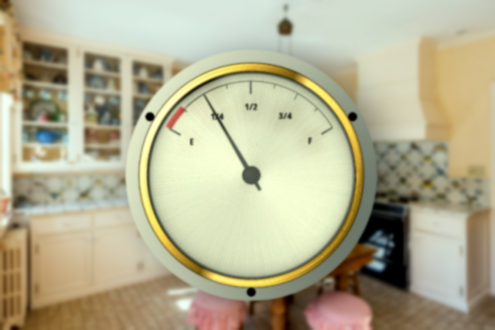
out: 0.25
